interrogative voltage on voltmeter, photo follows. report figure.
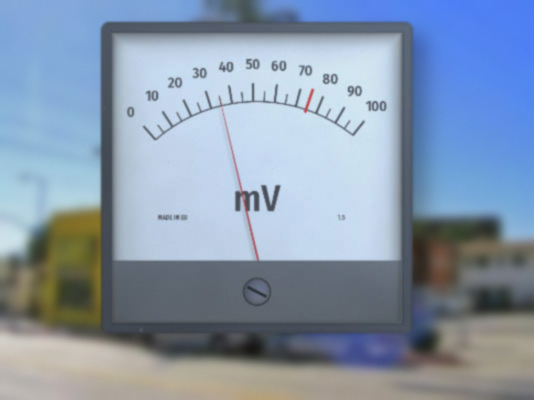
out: 35 mV
